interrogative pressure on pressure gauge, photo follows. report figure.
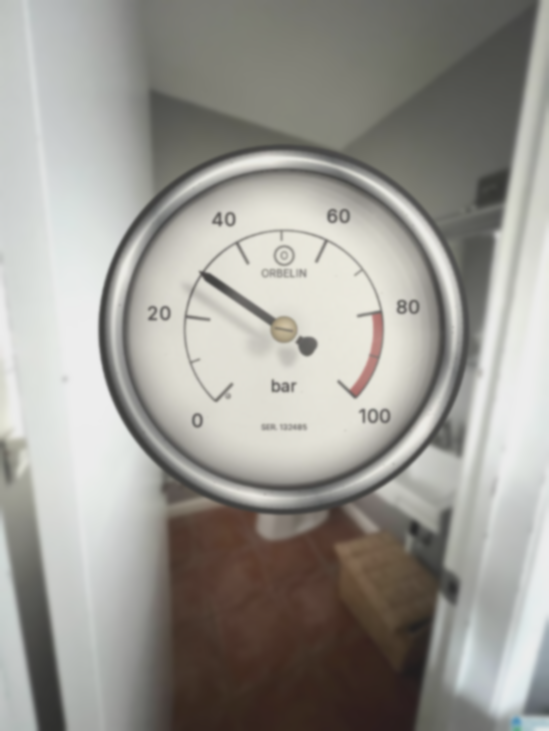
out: 30 bar
